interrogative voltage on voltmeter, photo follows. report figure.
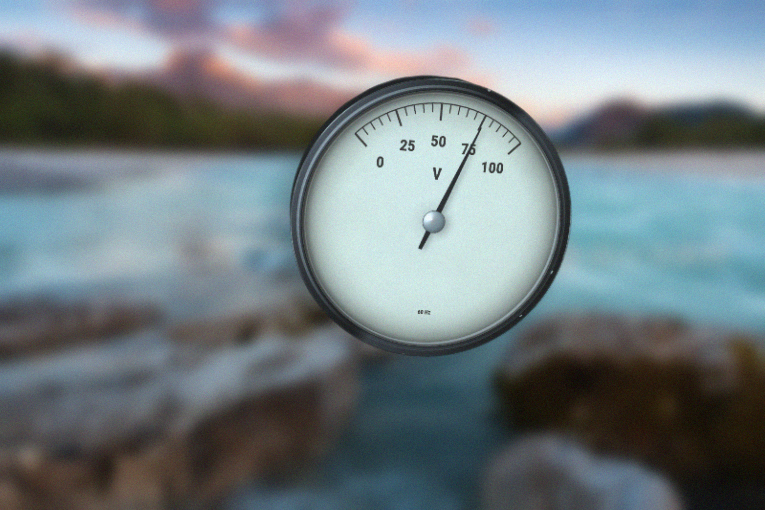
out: 75 V
